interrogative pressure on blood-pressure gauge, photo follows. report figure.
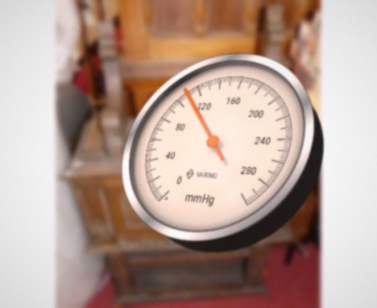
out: 110 mmHg
